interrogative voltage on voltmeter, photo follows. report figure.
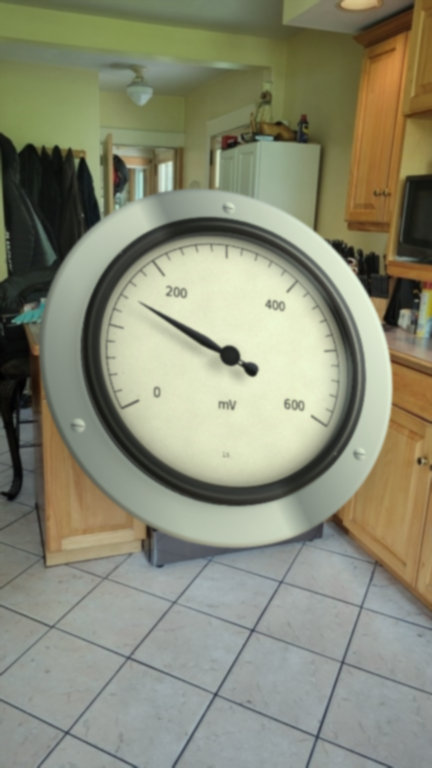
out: 140 mV
